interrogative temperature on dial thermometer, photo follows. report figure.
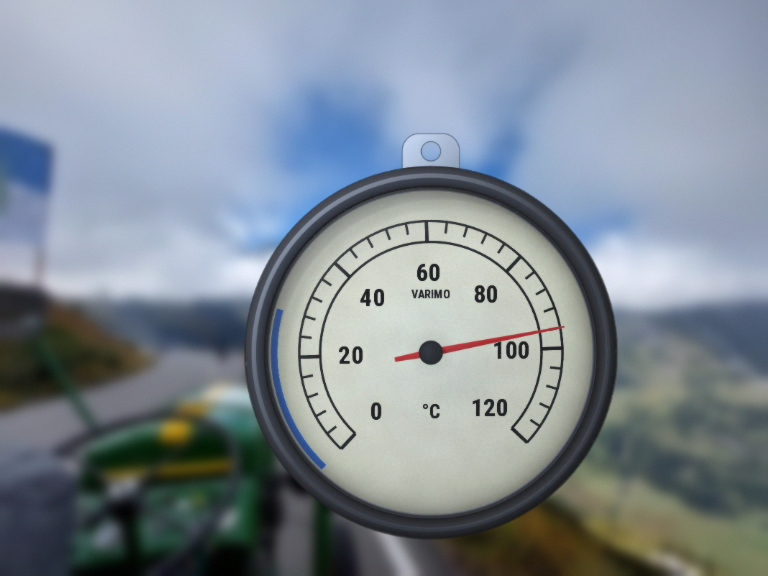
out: 96 °C
